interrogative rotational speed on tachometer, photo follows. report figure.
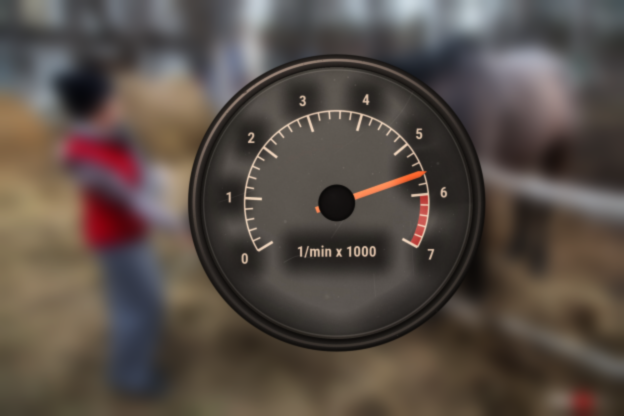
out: 5600 rpm
